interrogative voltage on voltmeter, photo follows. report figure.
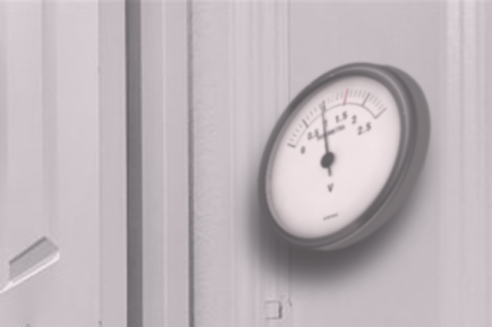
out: 1 V
